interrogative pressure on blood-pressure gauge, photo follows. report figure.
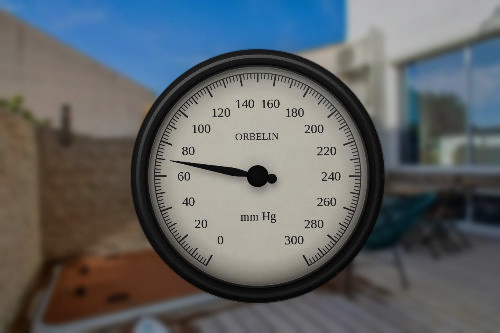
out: 70 mmHg
